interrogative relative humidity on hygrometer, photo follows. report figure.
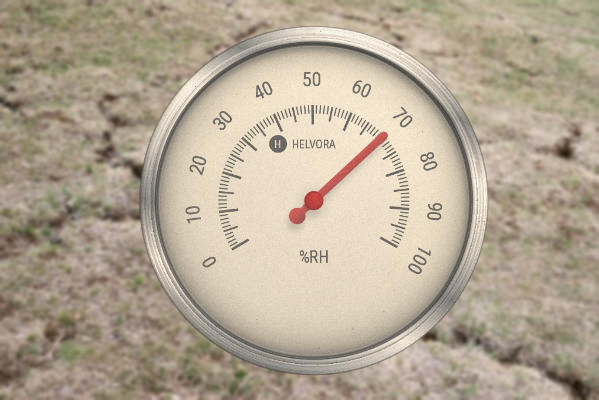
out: 70 %
